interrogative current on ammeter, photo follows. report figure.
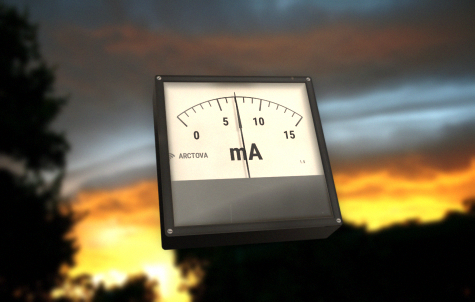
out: 7 mA
